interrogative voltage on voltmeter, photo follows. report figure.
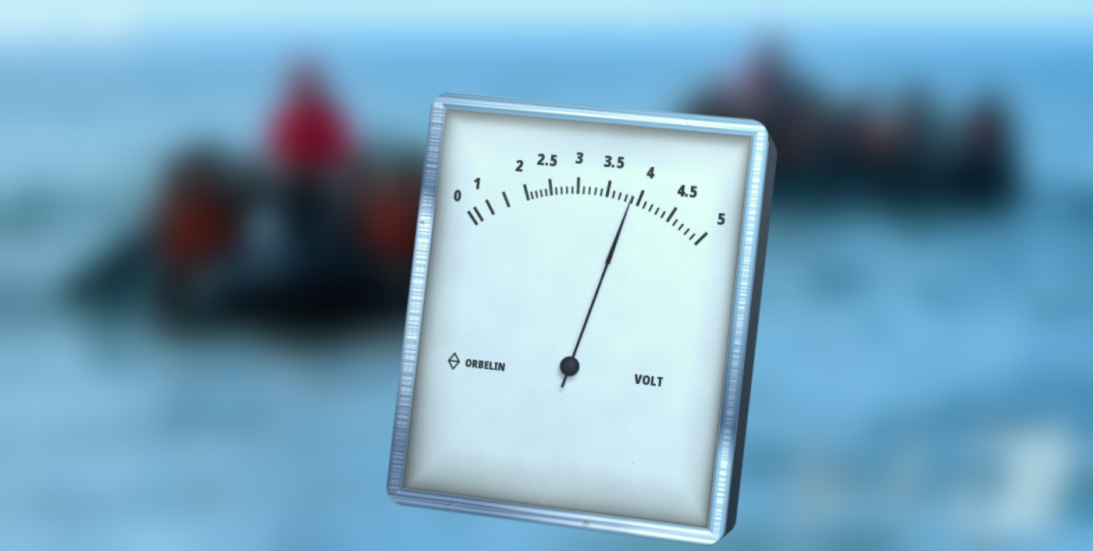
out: 3.9 V
